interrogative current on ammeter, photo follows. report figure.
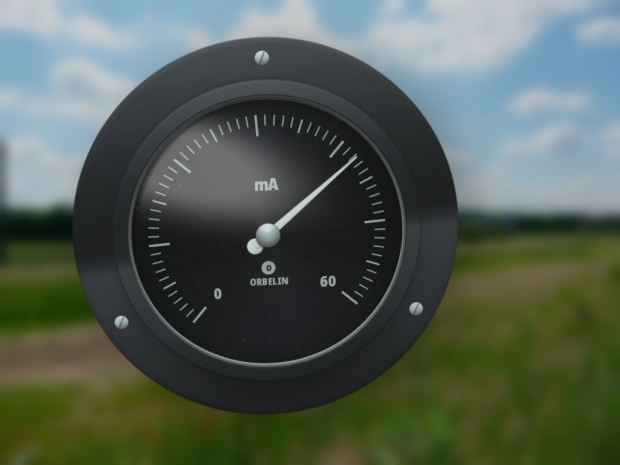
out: 42 mA
